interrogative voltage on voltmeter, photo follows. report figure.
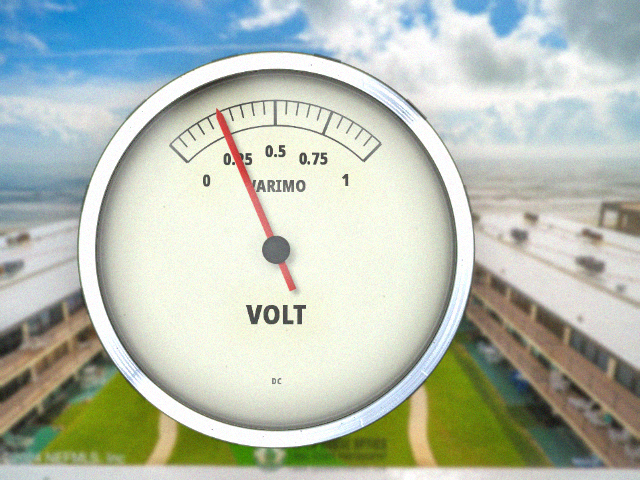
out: 0.25 V
